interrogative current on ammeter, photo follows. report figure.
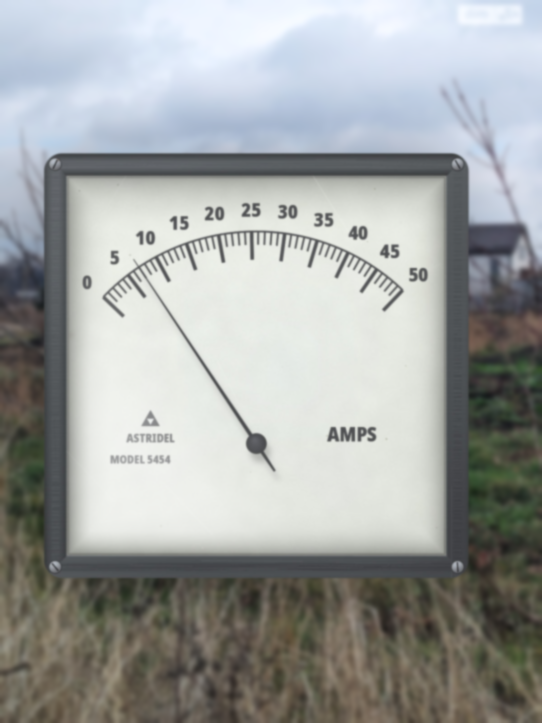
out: 7 A
